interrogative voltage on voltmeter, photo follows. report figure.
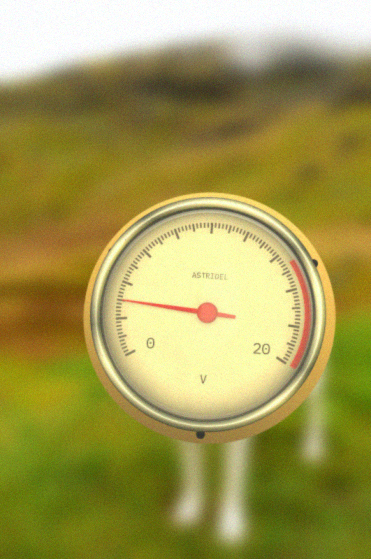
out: 3 V
